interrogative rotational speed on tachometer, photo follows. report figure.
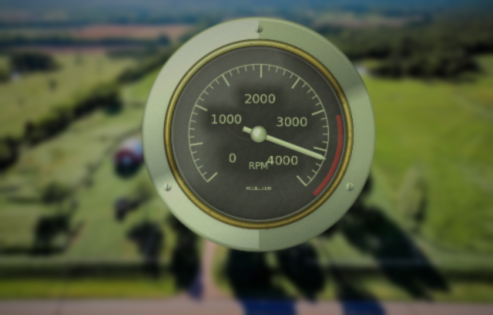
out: 3600 rpm
